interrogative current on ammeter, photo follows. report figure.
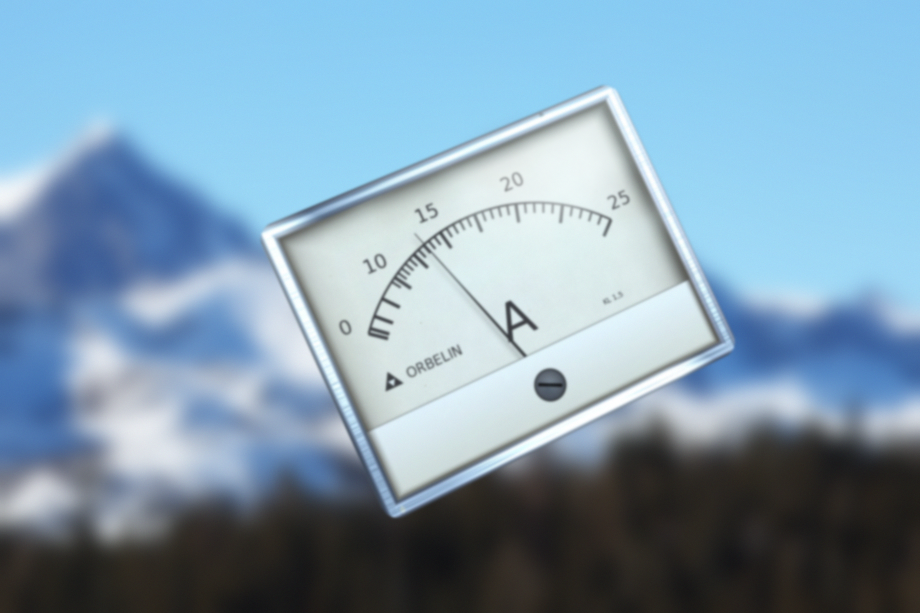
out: 13.5 A
